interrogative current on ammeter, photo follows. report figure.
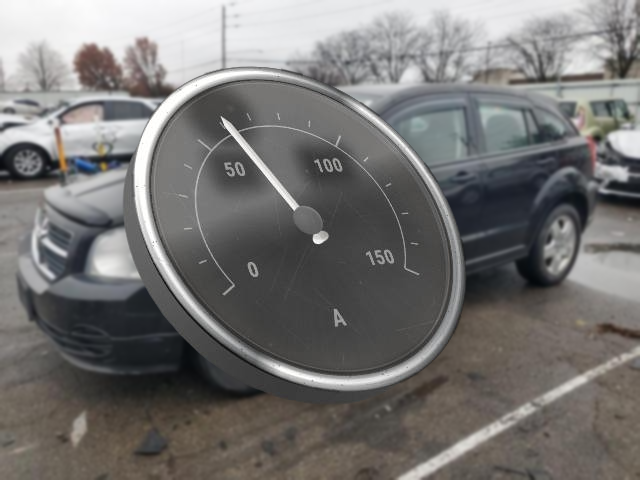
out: 60 A
